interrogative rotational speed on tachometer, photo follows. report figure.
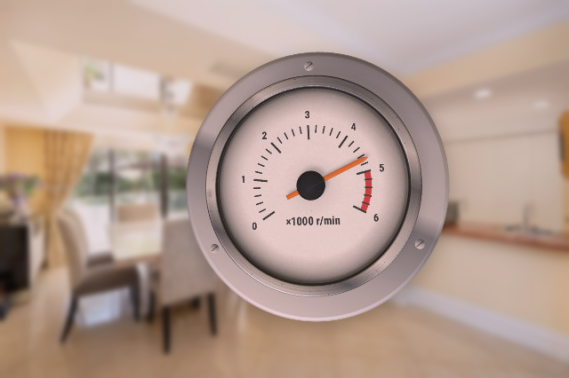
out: 4700 rpm
